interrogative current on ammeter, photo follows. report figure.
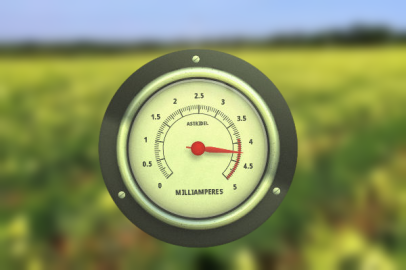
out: 4.25 mA
